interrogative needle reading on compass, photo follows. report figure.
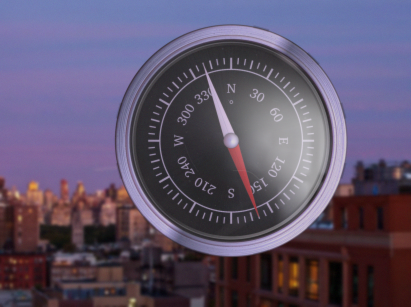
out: 160 °
